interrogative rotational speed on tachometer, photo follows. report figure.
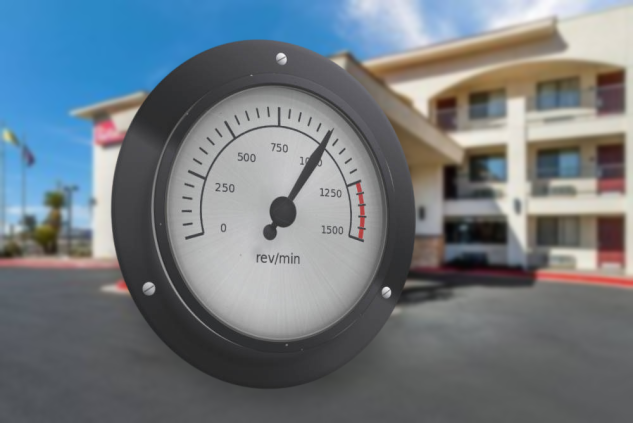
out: 1000 rpm
